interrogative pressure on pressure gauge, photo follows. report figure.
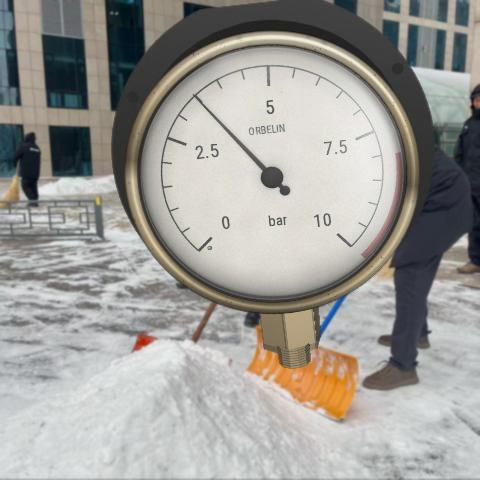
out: 3.5 bar
